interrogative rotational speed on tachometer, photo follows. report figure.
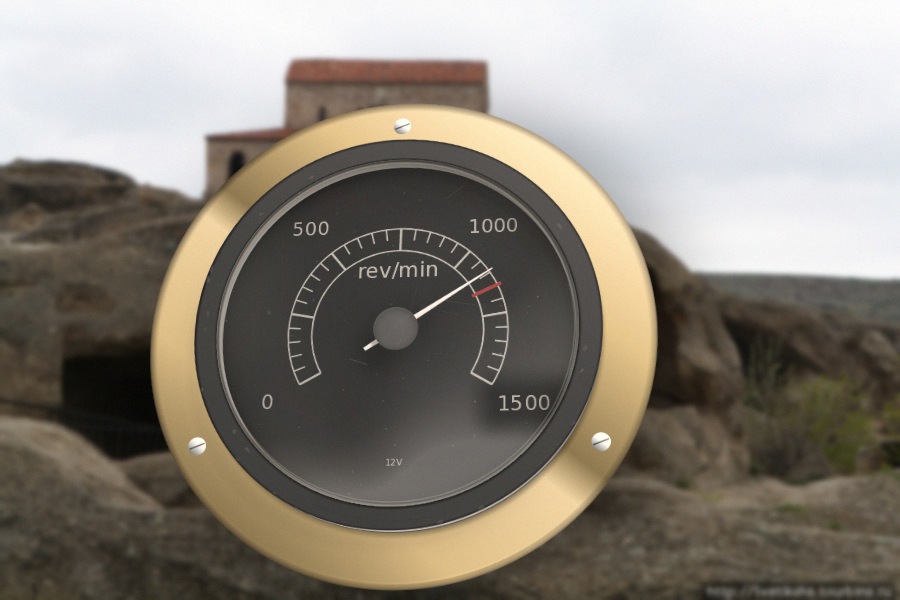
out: 1100 rpm
